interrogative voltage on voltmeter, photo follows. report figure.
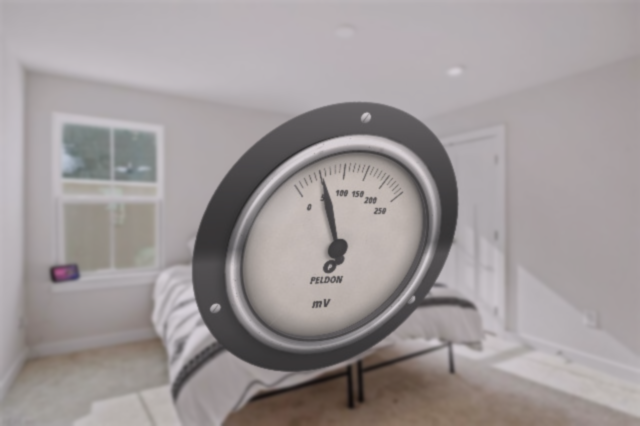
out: 50 mV
